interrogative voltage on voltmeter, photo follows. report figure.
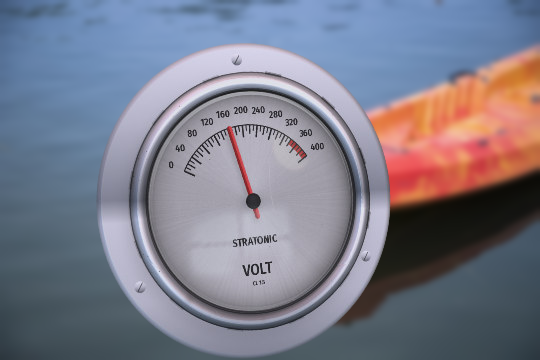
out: 160 V
